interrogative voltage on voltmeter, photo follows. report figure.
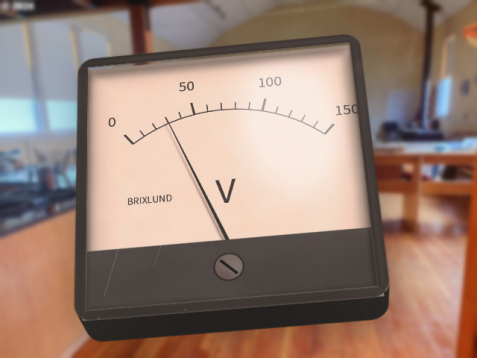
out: 30 V
